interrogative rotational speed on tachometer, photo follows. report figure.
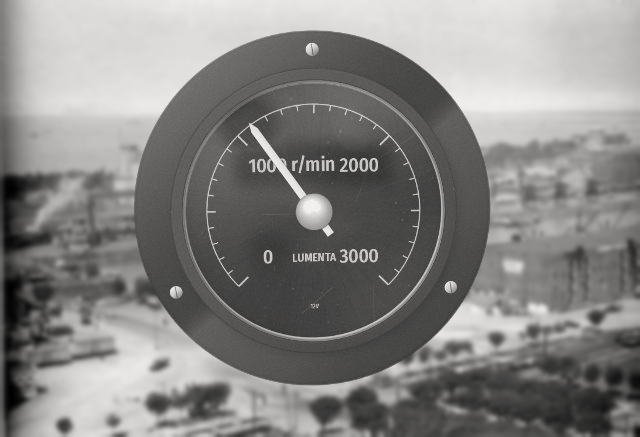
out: 1100 rpm
